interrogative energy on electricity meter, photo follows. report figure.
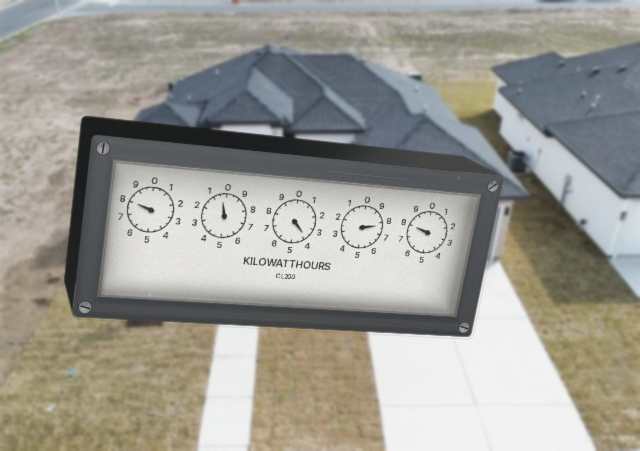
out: 80378 kWh
